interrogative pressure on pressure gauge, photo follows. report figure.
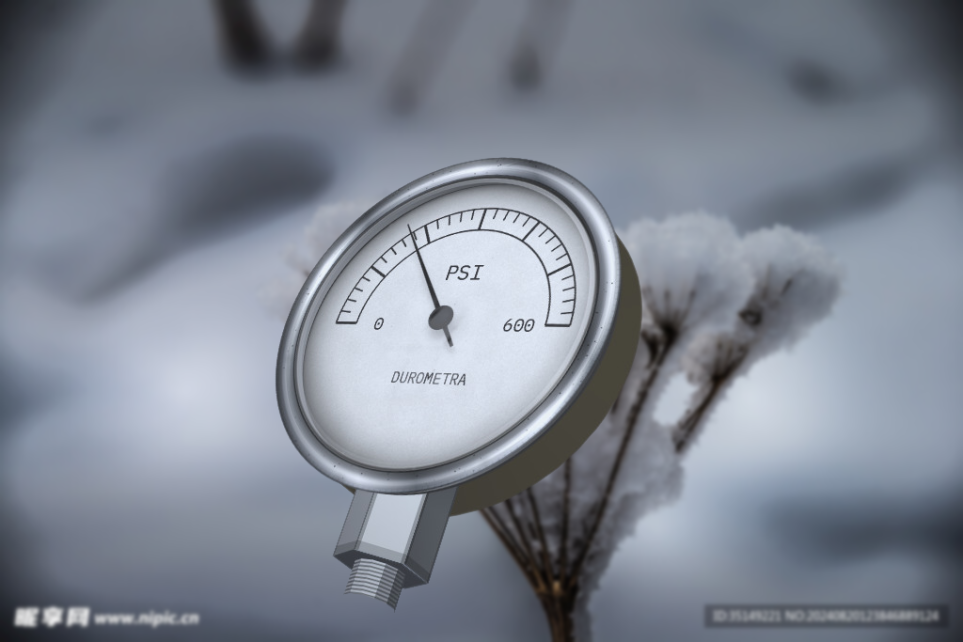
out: 180 psi
